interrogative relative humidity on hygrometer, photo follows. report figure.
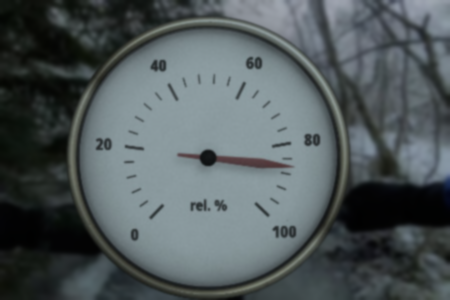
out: 86 %
